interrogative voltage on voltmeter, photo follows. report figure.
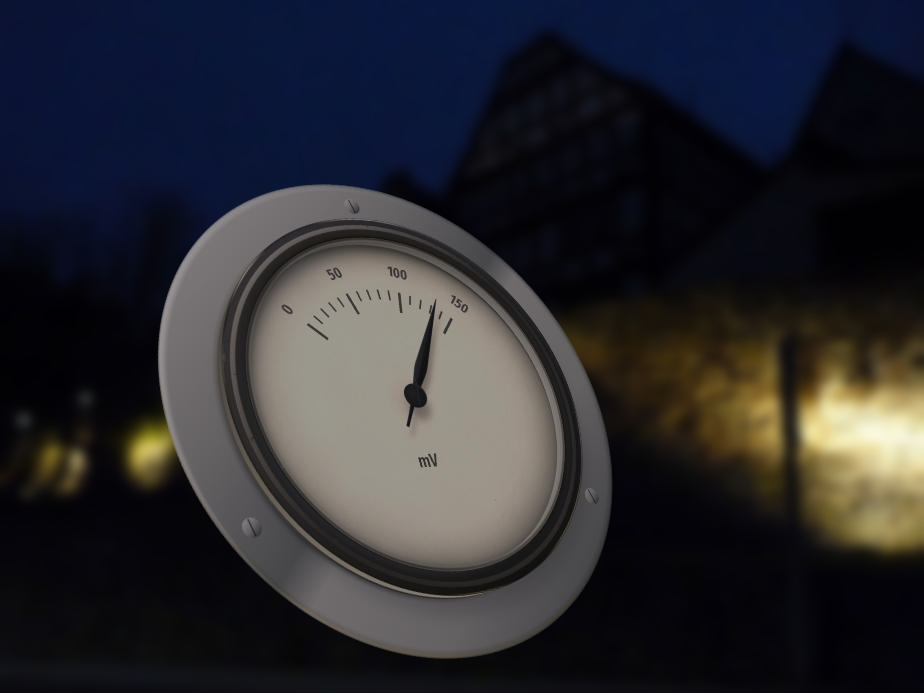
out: 130 mV
